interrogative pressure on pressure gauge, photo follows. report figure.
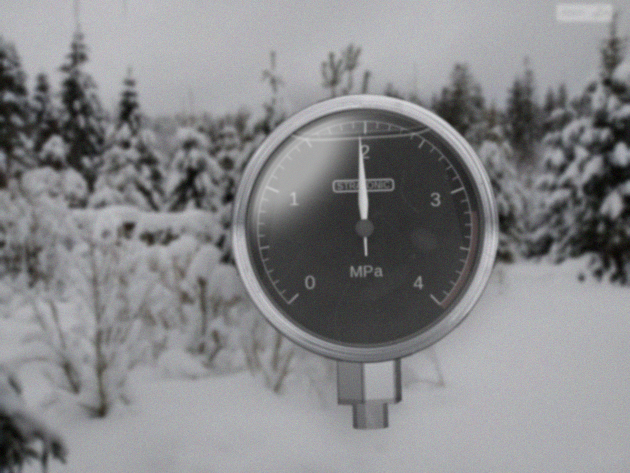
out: 1.95 MPa
